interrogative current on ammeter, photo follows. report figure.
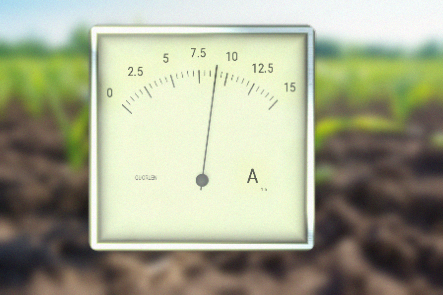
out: 9 A
